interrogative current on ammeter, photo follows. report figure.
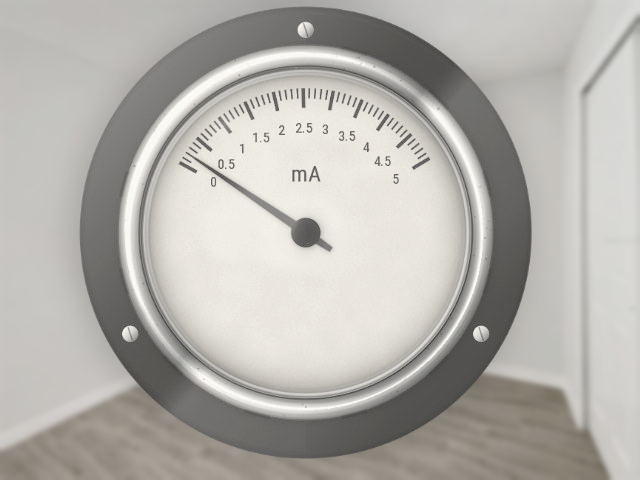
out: 0.2 mA
